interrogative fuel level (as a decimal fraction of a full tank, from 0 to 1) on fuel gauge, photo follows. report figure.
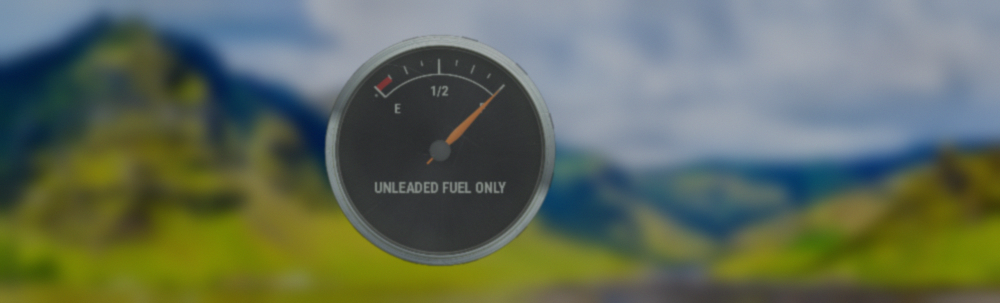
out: 1
